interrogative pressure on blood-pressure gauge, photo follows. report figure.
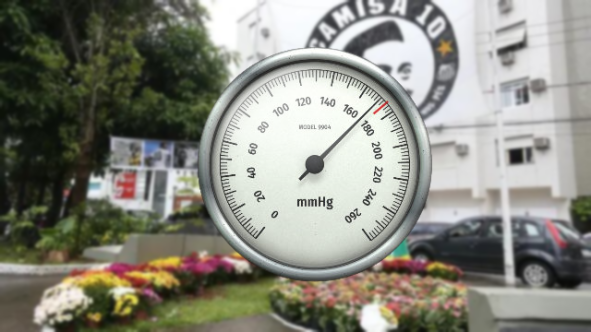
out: 170 mmHg
